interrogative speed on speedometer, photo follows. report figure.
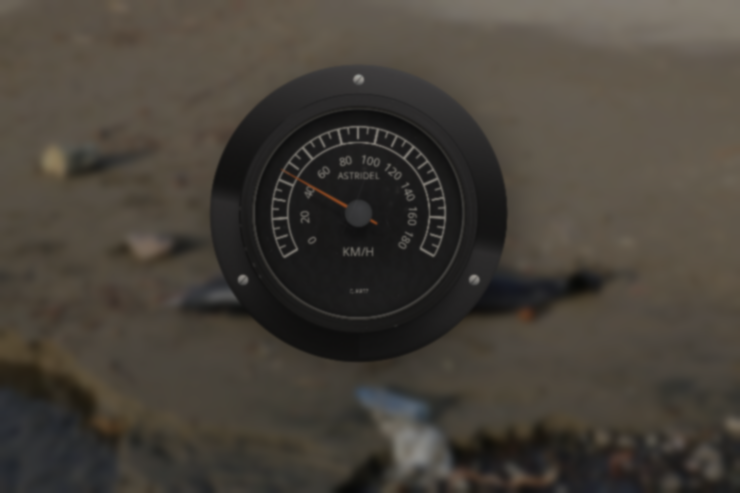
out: 45 km/h
